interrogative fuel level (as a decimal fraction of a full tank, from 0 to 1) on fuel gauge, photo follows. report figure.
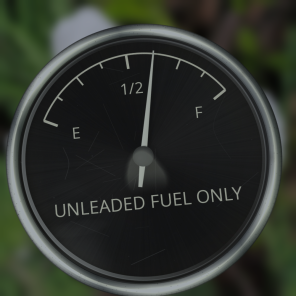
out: 0.625
